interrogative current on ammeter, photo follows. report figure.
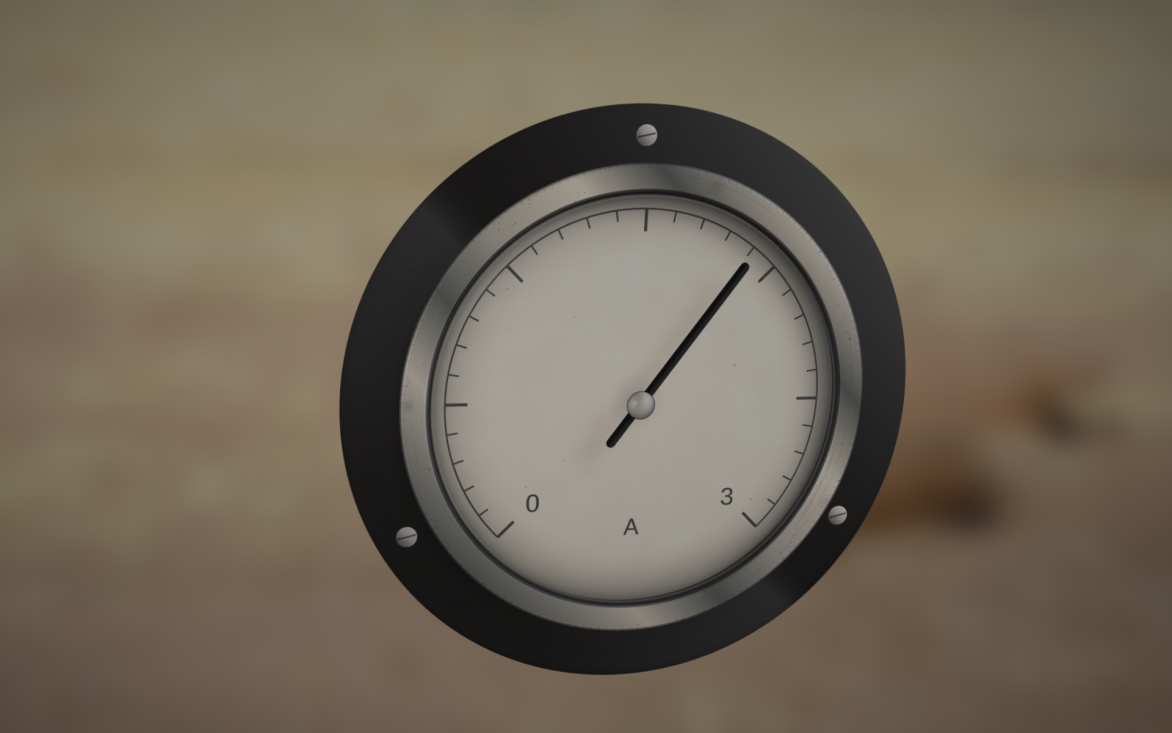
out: 1.9 A
